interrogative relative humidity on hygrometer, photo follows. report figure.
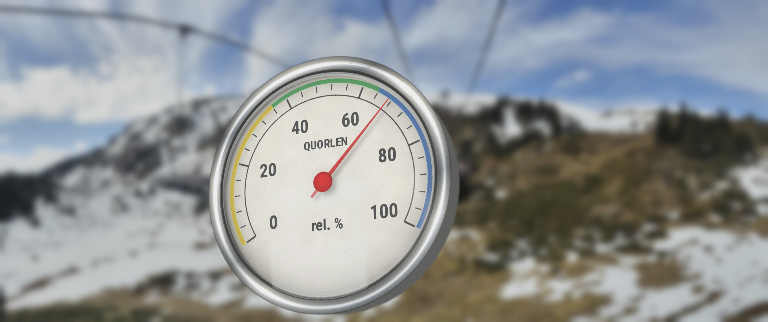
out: 68 %
